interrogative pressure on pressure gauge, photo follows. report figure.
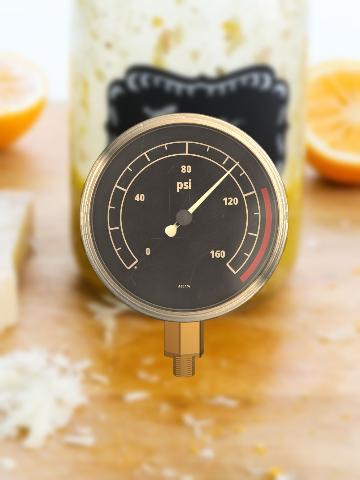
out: 105 psi
